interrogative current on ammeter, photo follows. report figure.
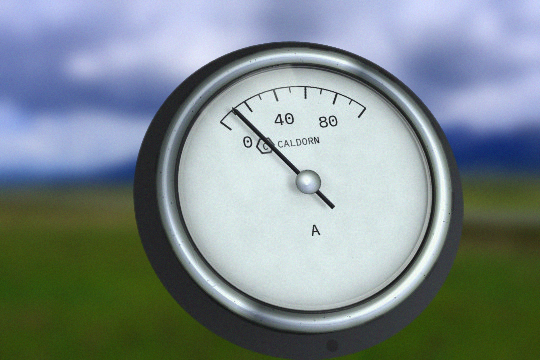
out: 10 A
